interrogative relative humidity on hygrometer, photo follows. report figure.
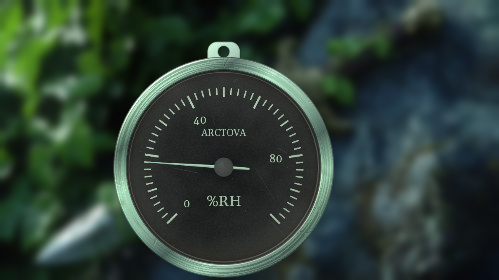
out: 18 %
